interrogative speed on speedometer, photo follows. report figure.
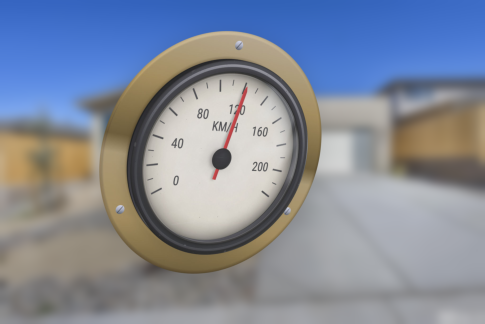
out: 120 km/h
